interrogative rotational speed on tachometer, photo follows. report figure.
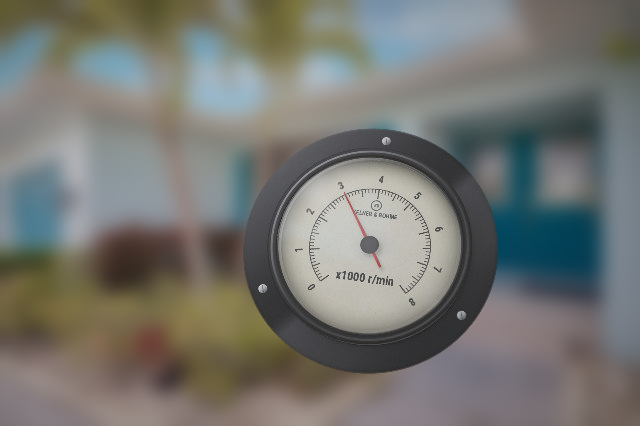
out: 3000 rpm
